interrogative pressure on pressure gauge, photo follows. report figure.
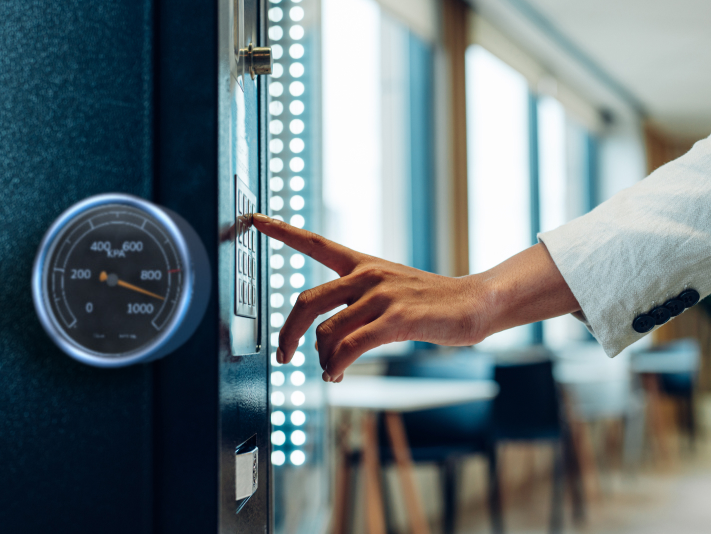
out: 900 kPa
